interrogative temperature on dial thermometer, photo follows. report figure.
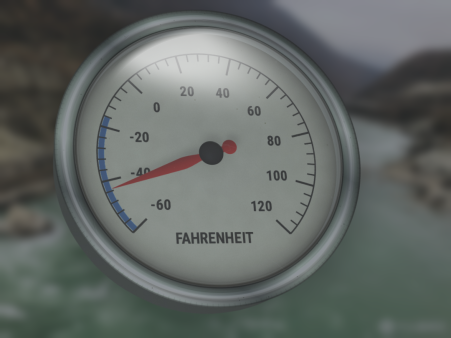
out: -44 °F
